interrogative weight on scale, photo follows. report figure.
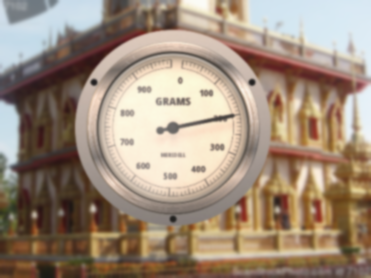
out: 200 g
